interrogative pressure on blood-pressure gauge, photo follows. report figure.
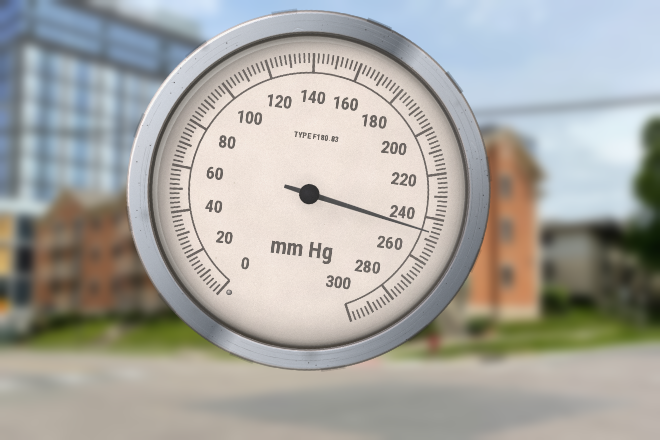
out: 246 mmHg
